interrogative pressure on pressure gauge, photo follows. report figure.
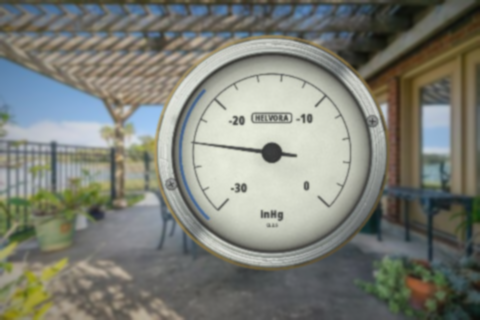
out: -24 inHg
